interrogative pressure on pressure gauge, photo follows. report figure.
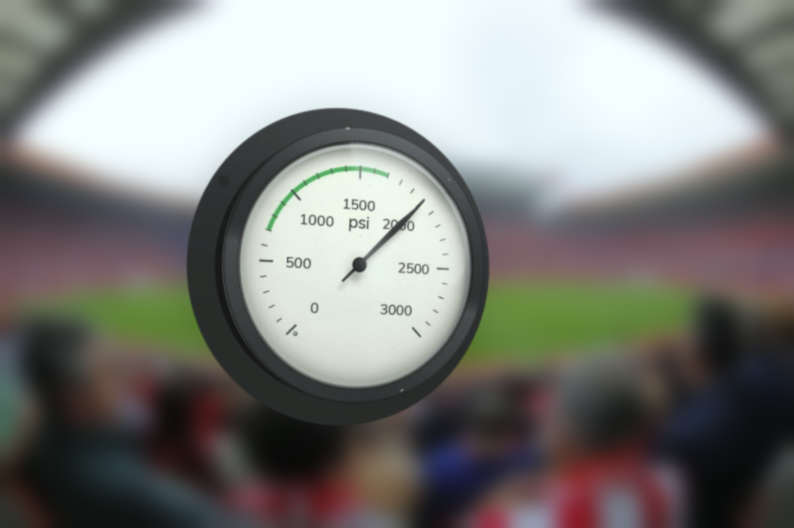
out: 2000 psi
